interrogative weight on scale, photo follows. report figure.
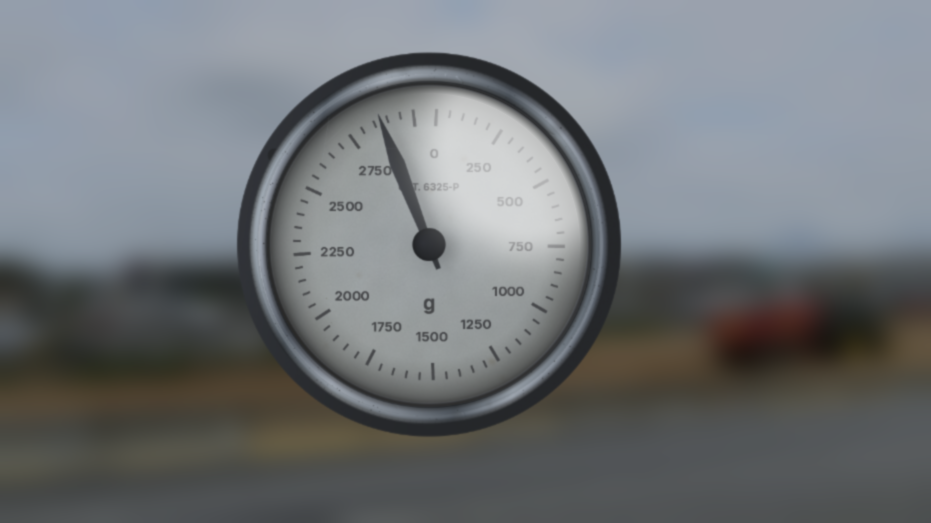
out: 2875 g
